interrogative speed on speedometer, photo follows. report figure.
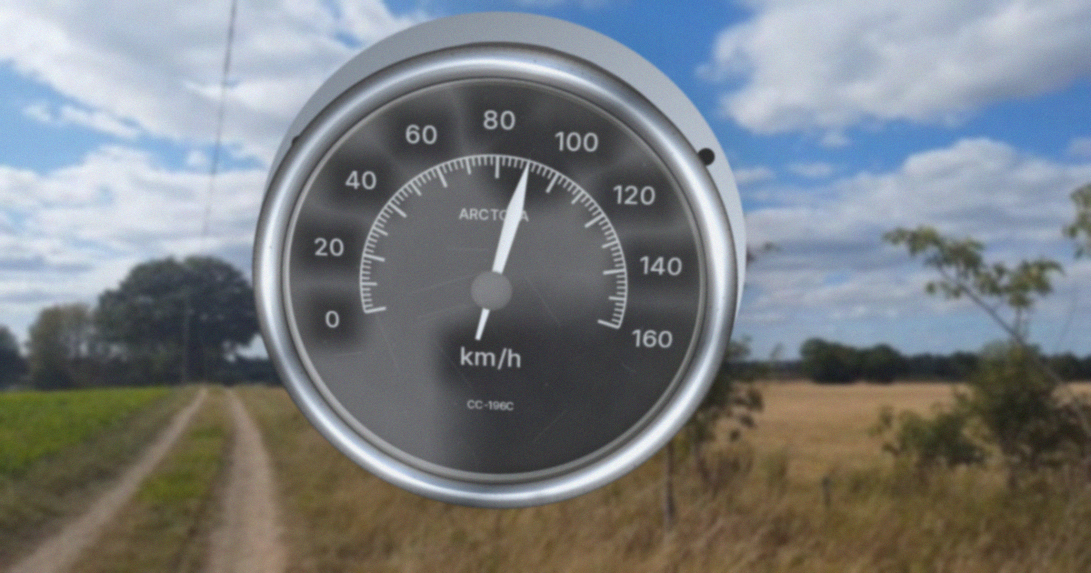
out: 90 km/h
